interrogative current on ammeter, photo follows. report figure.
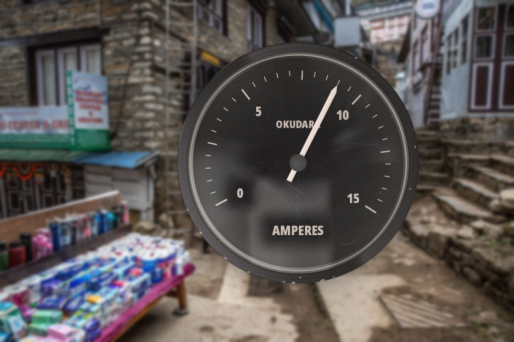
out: 9 A
